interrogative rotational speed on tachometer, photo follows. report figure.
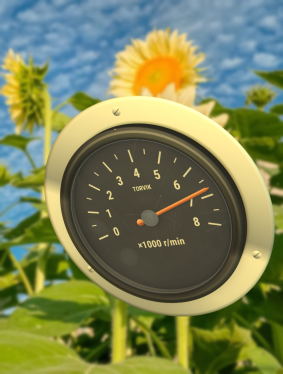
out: 6750 rpm
